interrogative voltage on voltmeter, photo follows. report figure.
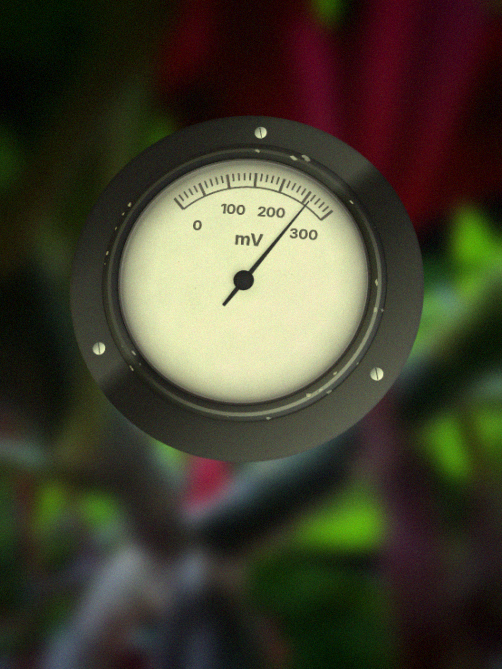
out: 260 mV
